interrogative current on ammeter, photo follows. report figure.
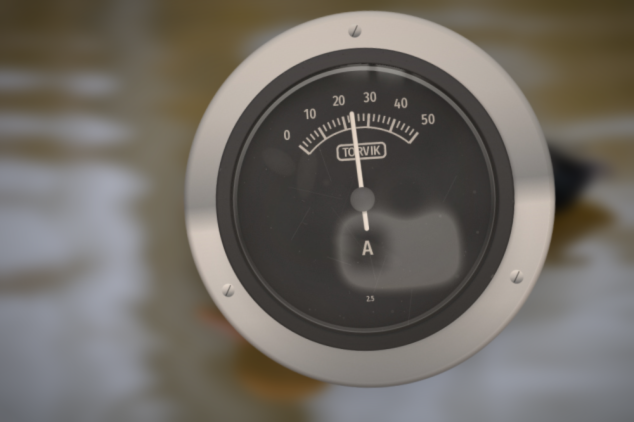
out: 24 A
